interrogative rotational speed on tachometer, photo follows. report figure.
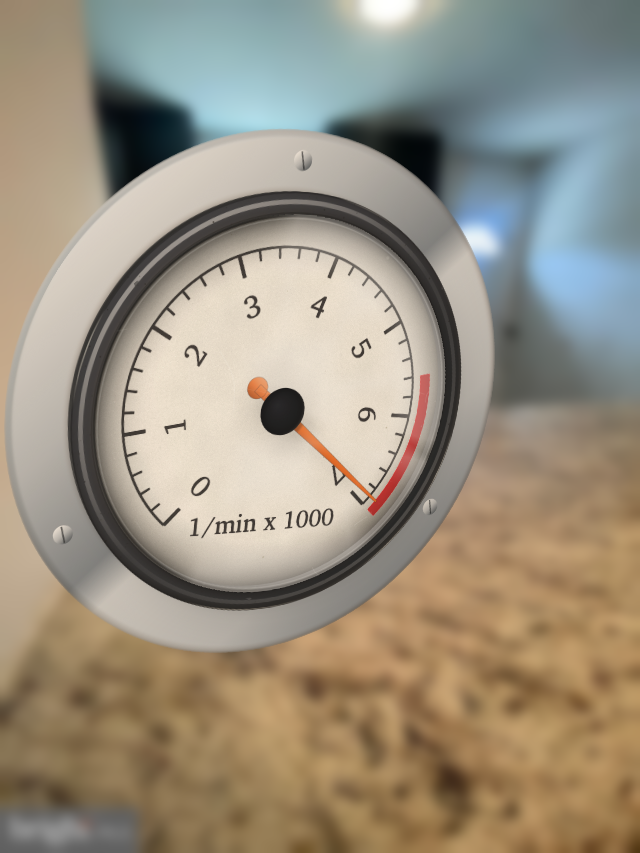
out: 6900 rpm
